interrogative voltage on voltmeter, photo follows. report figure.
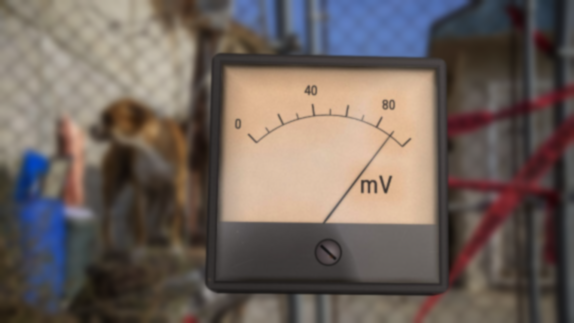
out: 90 mV
